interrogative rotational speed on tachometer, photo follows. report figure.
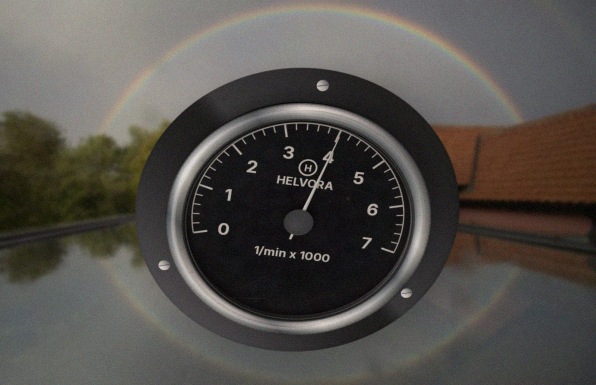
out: 4000 rpm
